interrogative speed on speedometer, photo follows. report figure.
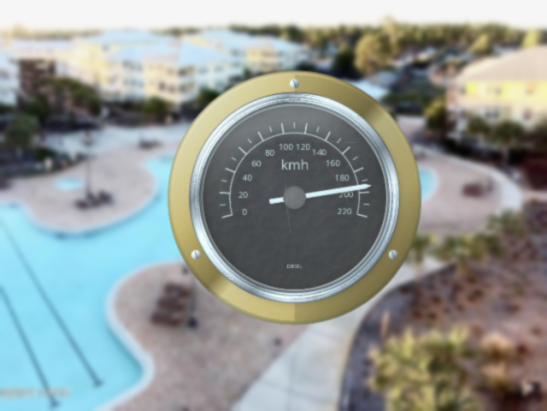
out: 195 km/h
